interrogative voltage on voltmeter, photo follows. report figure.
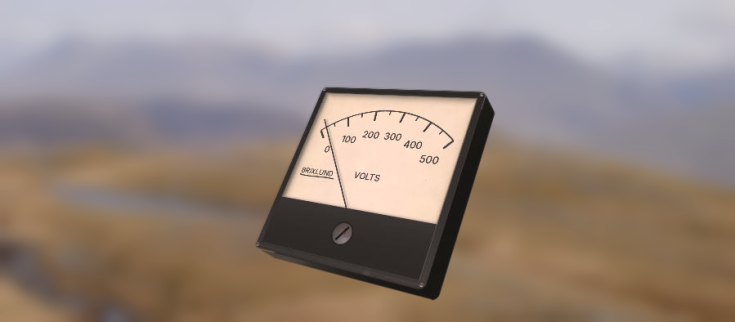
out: 25 V
